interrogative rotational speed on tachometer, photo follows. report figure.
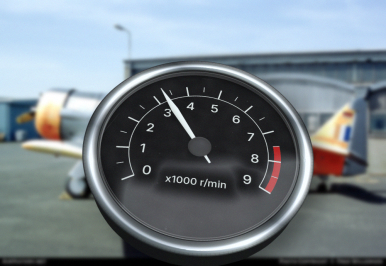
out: 3250 rpm
